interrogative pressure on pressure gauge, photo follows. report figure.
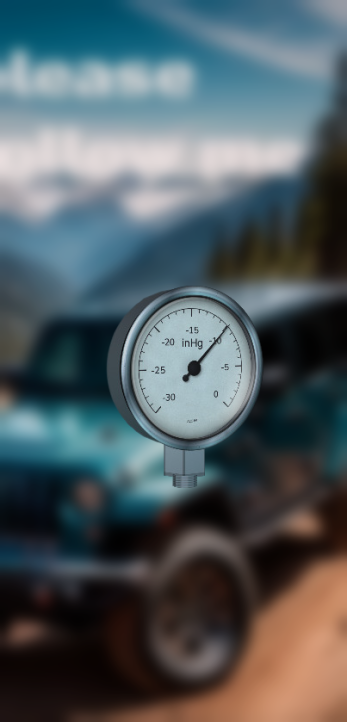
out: -10 inHg
